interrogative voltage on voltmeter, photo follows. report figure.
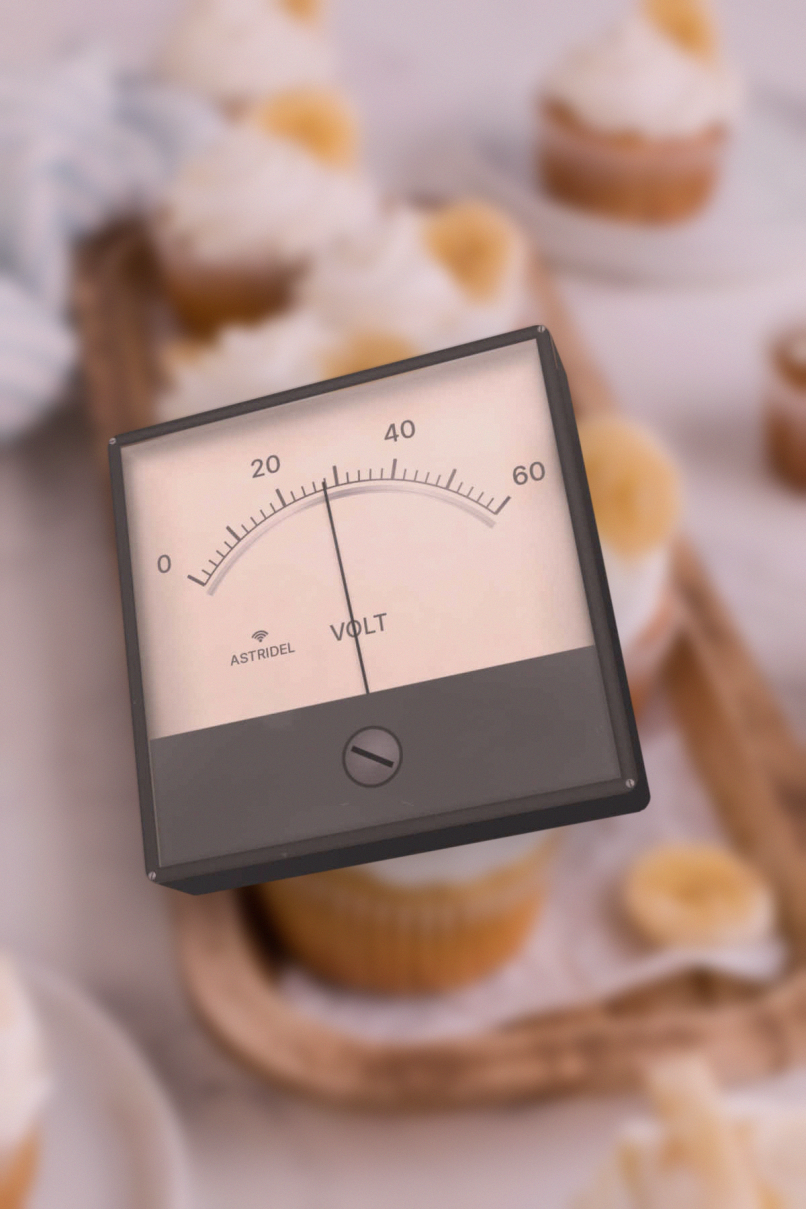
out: 28 V
